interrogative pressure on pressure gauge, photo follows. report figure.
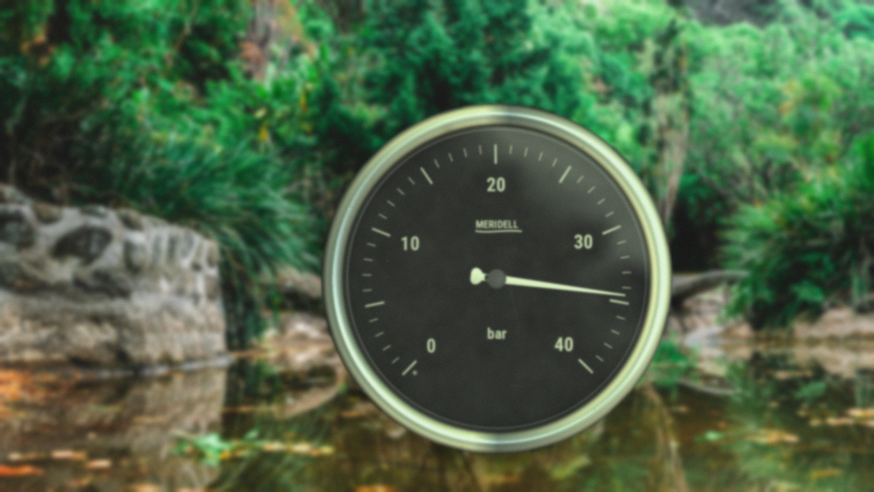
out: 34.5 bar
